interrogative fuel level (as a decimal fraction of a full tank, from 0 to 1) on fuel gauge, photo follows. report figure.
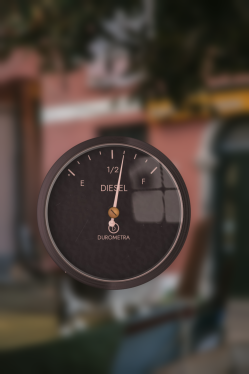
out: 0.625
